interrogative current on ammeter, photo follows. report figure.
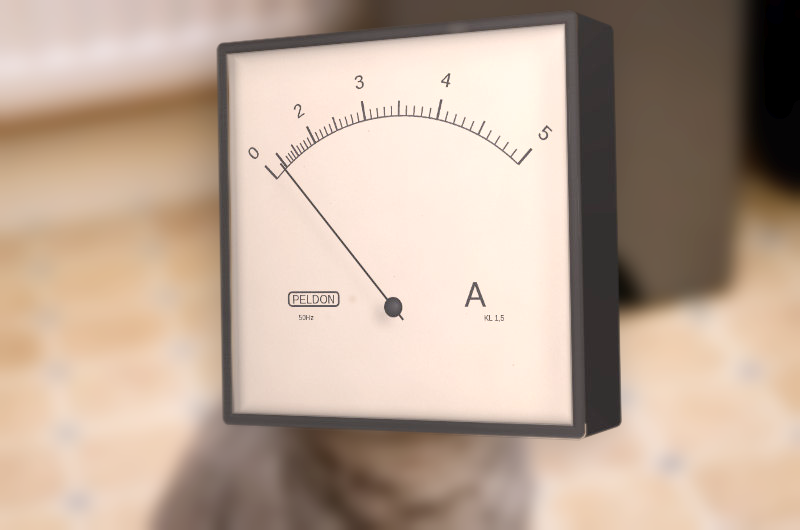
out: 1 A
